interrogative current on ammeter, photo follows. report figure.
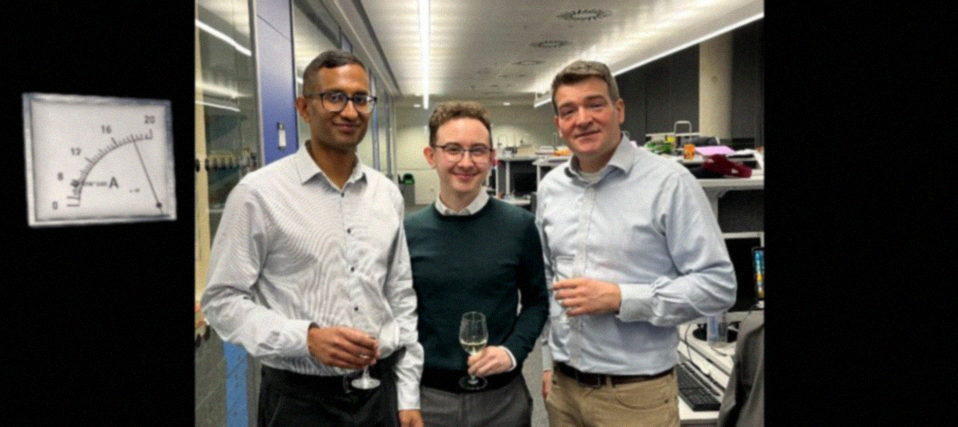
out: 18 A
